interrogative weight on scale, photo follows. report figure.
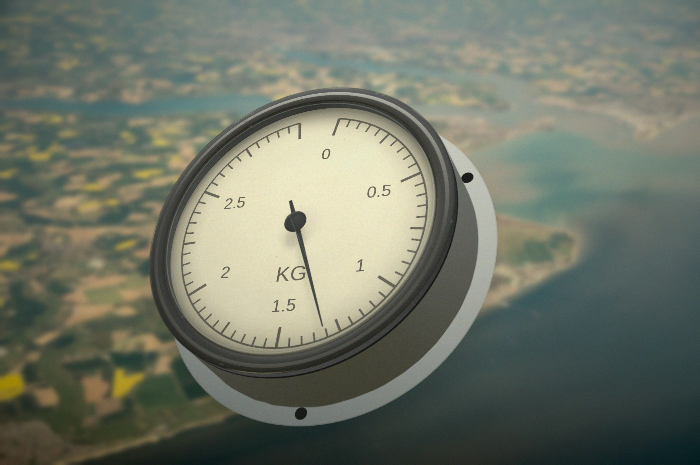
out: 1.3 kg
